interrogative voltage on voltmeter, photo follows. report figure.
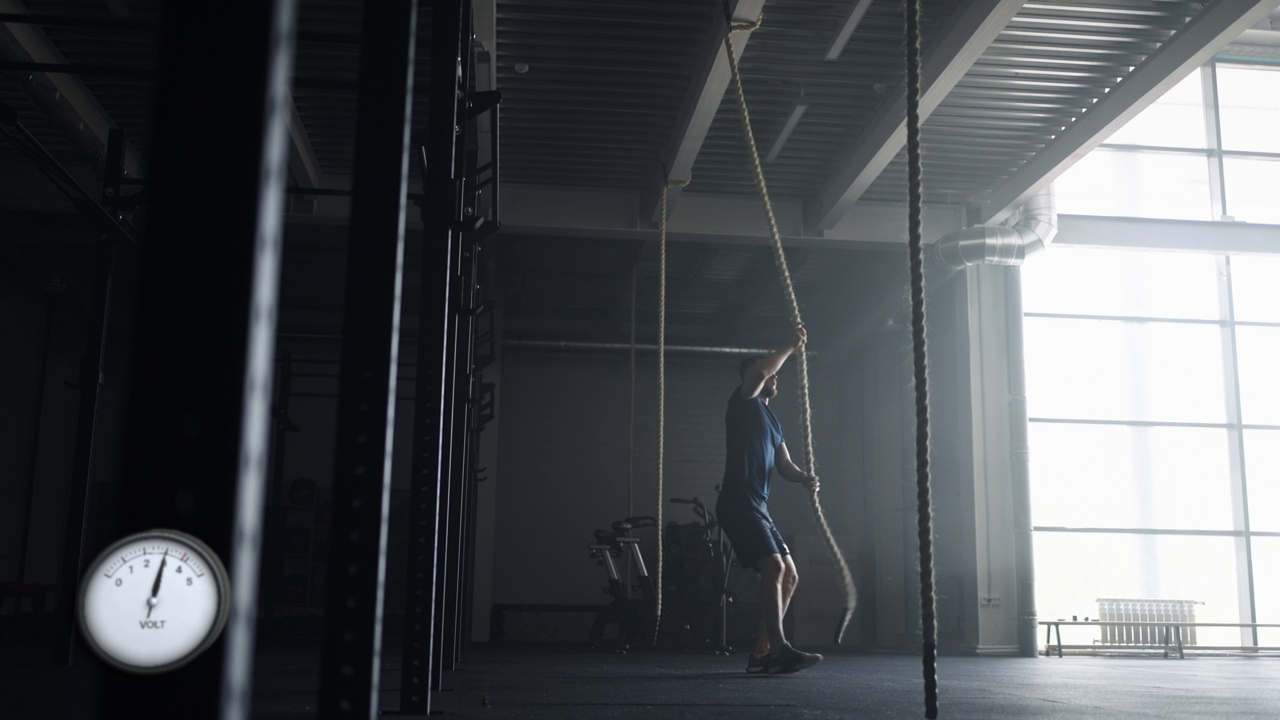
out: 3 V
